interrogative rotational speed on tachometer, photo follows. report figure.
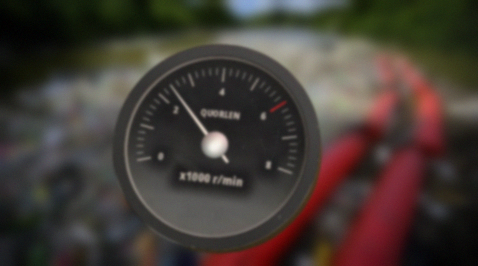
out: 2400 rpm
